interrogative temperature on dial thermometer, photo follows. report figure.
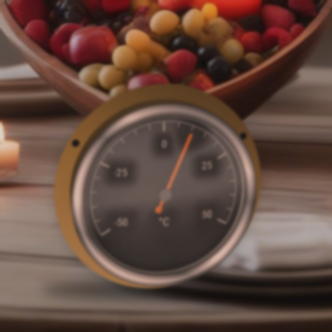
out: 10 °C
